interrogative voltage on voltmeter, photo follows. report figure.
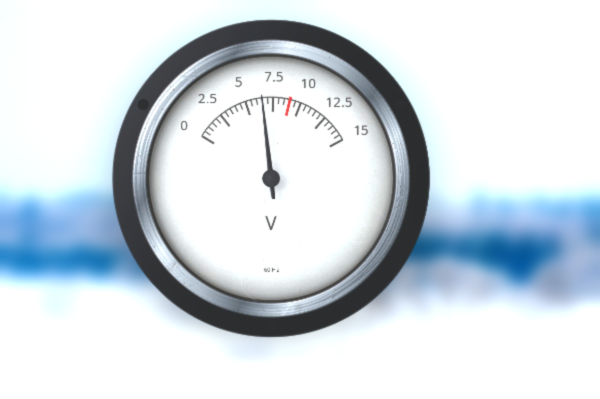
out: 6.5 V
